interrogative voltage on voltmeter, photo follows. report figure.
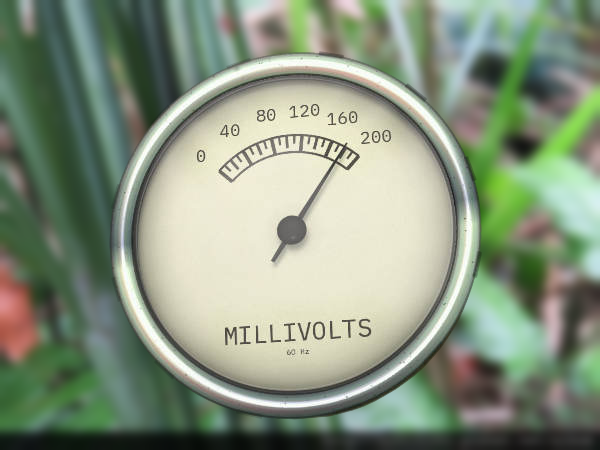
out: 180 mV
